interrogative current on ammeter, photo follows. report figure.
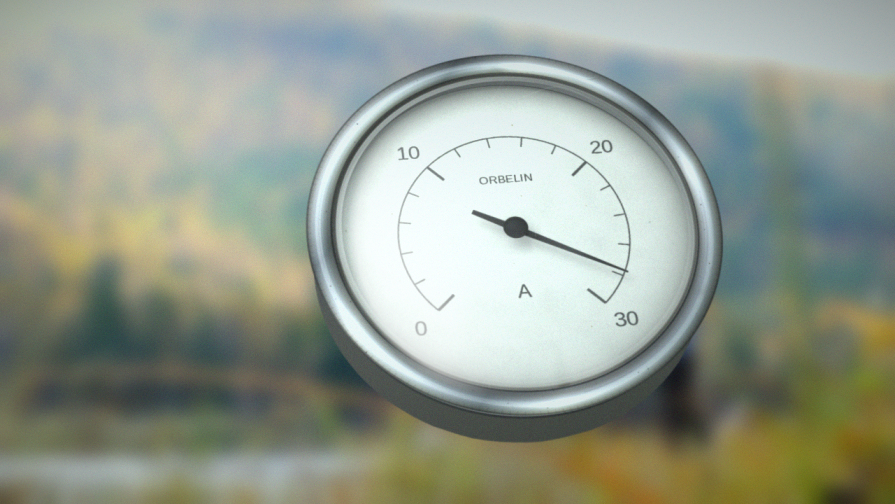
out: 28 A
